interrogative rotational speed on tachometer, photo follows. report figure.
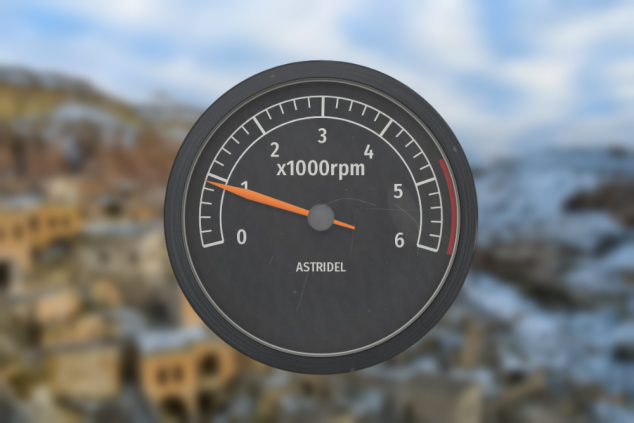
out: 900 rpm
